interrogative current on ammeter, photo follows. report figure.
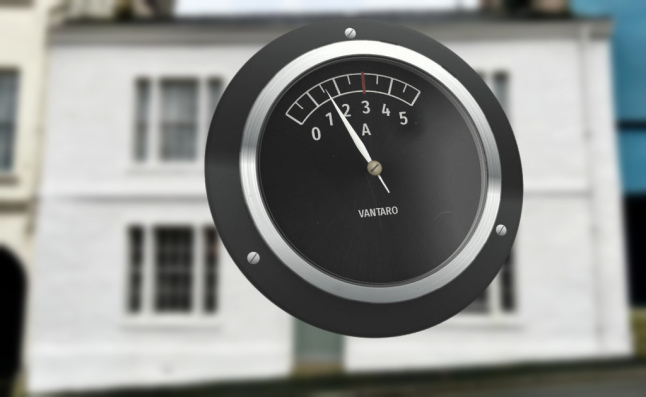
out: 1.5 A
